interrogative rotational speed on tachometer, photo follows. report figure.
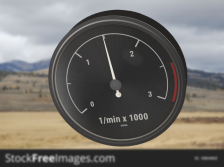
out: 1500 rpm
